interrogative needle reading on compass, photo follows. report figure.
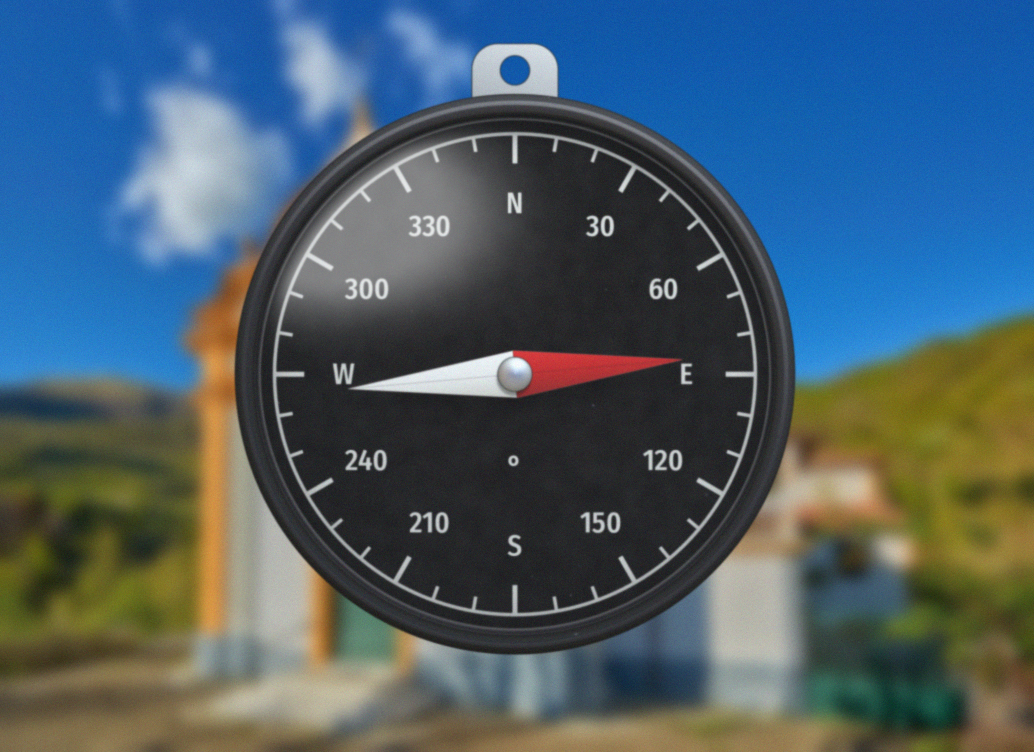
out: 85 °
